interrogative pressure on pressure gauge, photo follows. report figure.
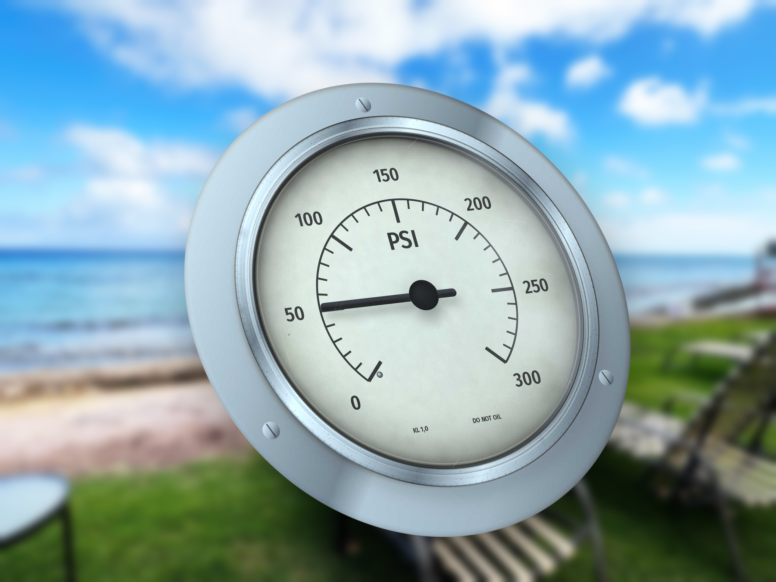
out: 50 psi
